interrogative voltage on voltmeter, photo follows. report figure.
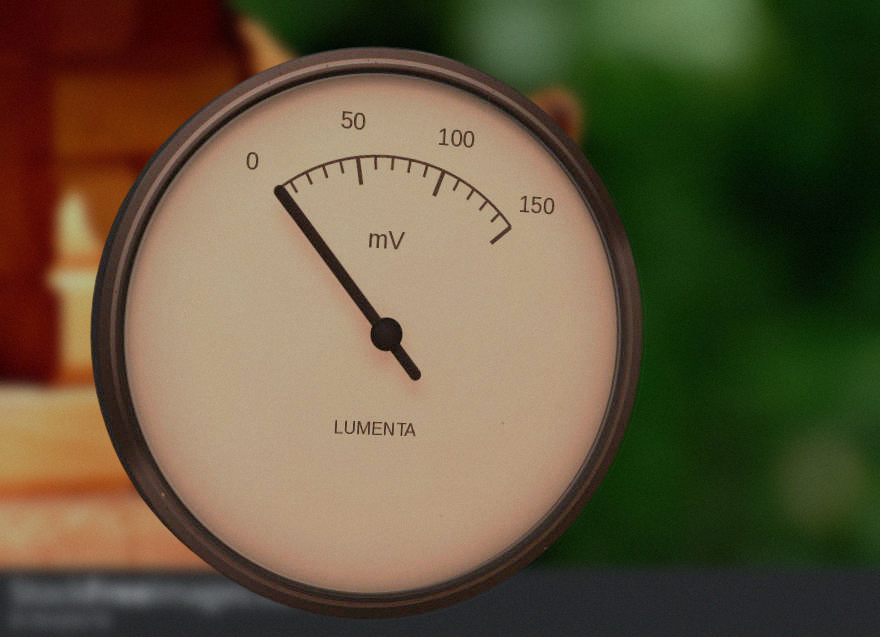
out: 0 mV
